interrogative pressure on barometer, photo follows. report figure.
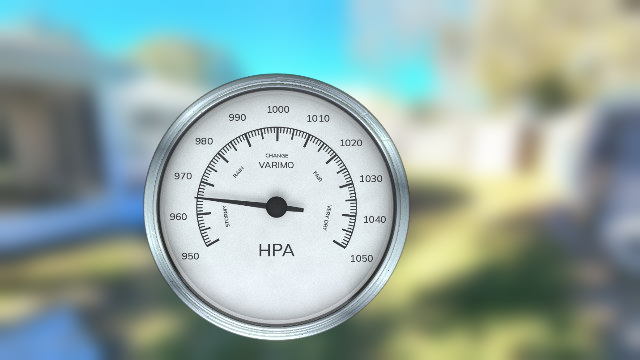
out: 965 hPa
